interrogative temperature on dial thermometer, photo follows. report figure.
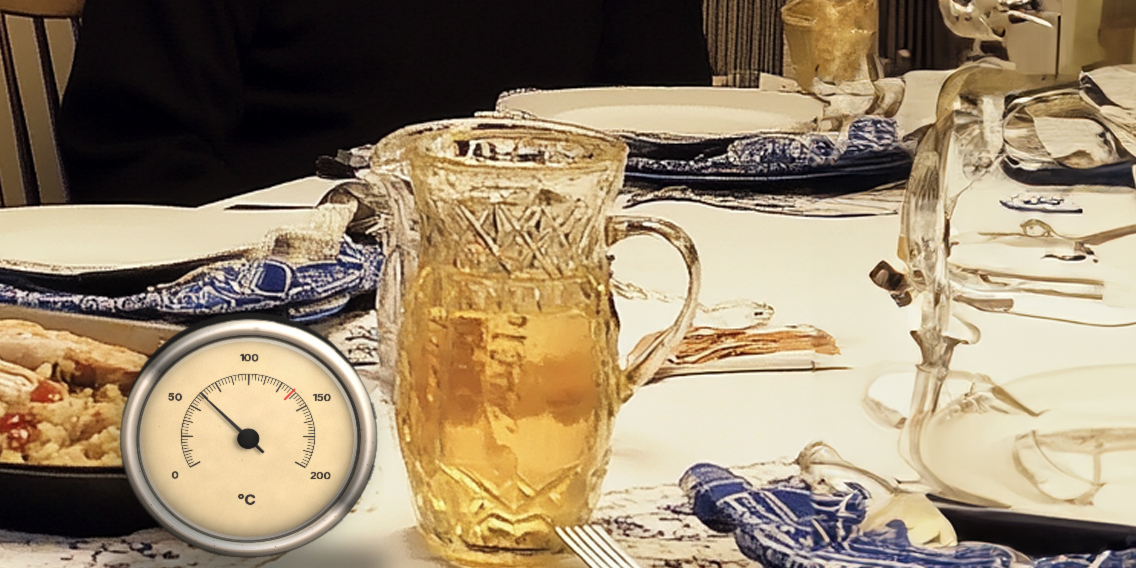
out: 62.5 °C
